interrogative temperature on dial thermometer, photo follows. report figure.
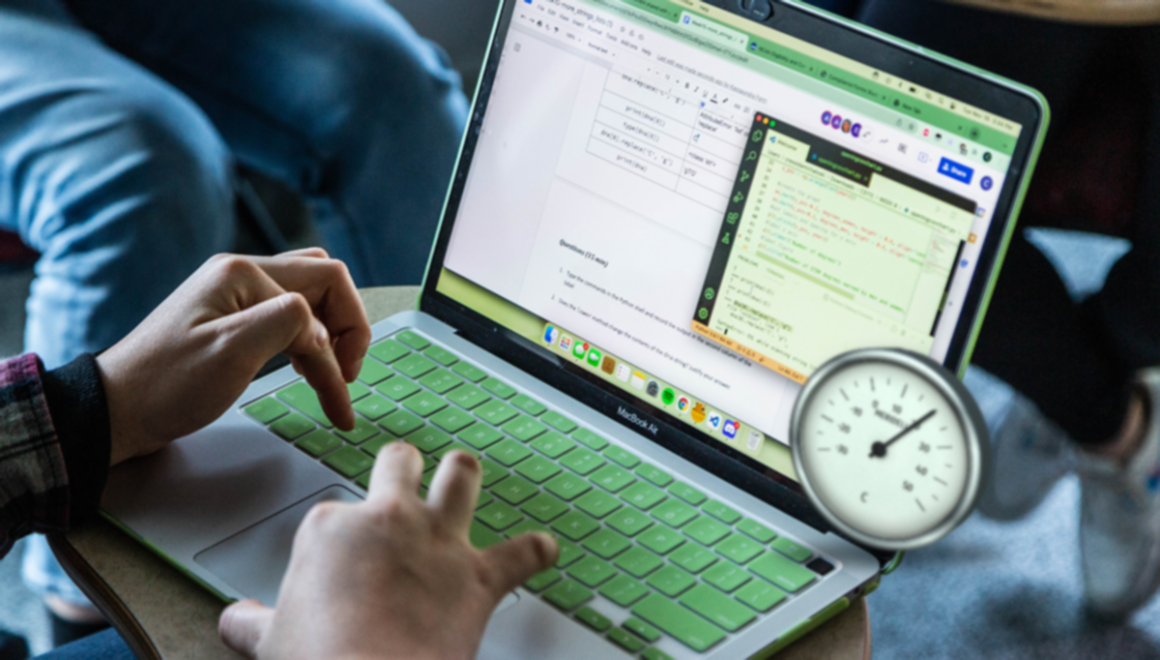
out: 20 °C
